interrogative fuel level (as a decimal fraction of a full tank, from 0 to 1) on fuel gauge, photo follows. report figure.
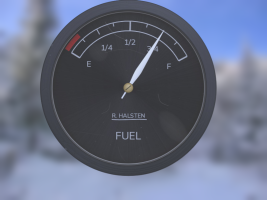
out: 0.75
